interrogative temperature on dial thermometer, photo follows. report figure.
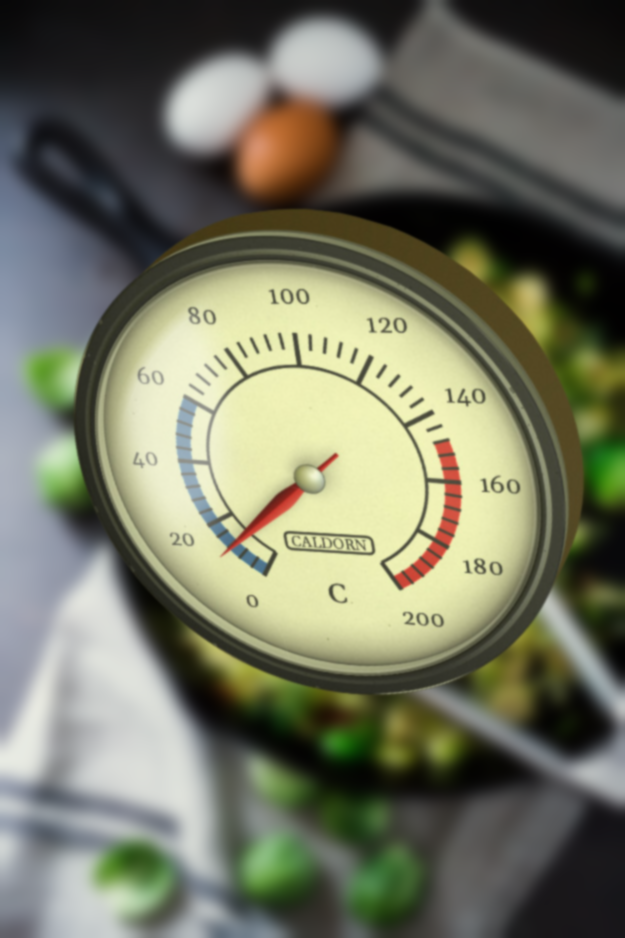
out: 12 °C
